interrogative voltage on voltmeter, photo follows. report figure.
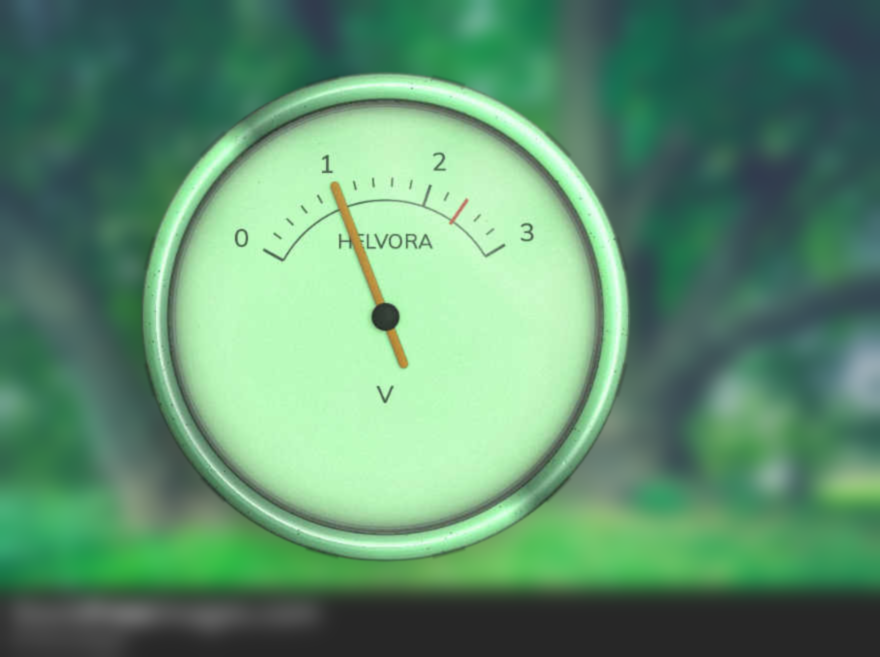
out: 1 V
